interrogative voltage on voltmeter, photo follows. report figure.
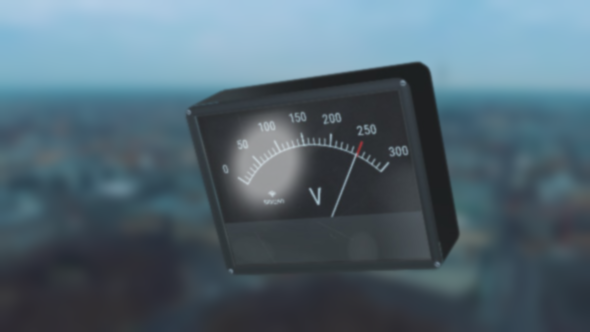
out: 250 V
